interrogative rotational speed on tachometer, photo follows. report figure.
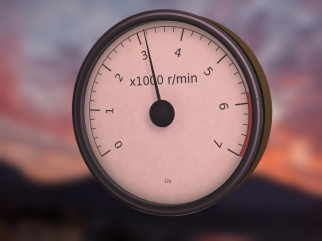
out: 3200 rpm
